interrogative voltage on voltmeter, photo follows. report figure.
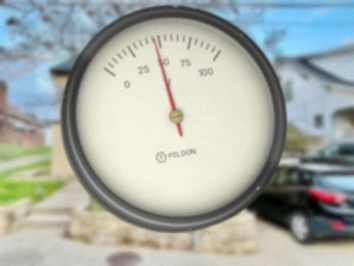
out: 45 V
